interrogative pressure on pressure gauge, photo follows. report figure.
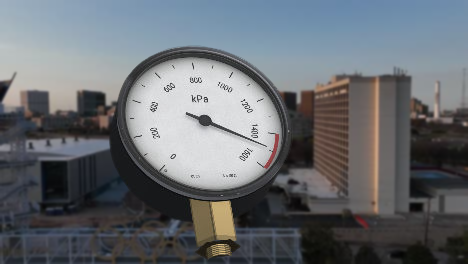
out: 1500 kPa
